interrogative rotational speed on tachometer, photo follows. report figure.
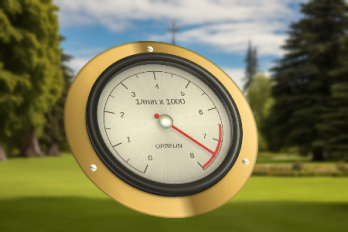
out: 7500 rpm
